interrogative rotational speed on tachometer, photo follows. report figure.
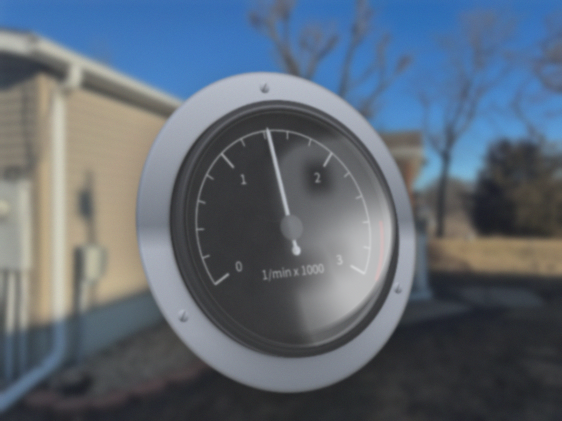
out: 1400 rpm
